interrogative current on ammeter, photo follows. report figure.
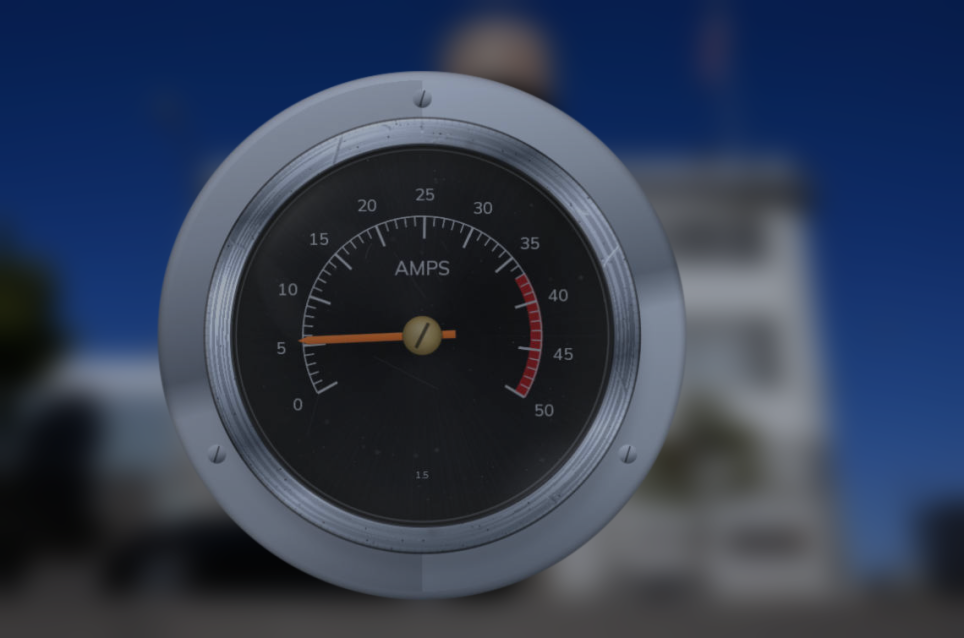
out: 5.5 A
